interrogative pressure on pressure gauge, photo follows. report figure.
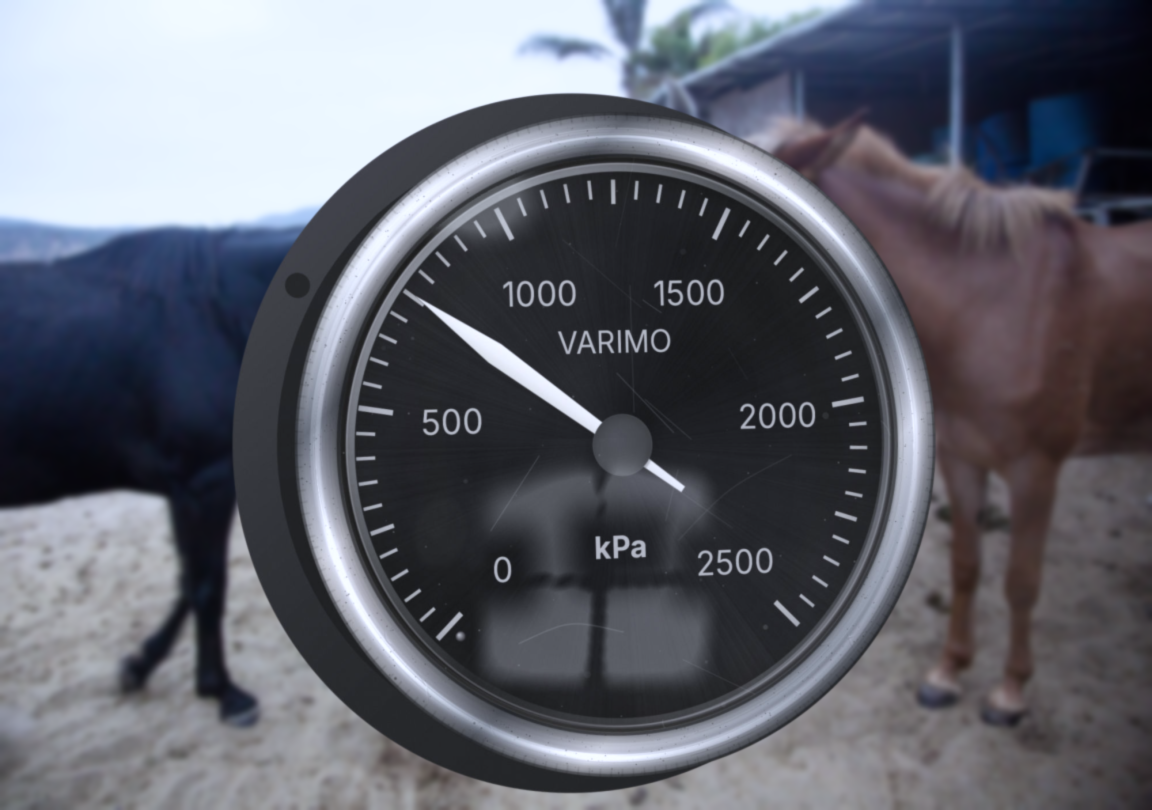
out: 750 kPa
